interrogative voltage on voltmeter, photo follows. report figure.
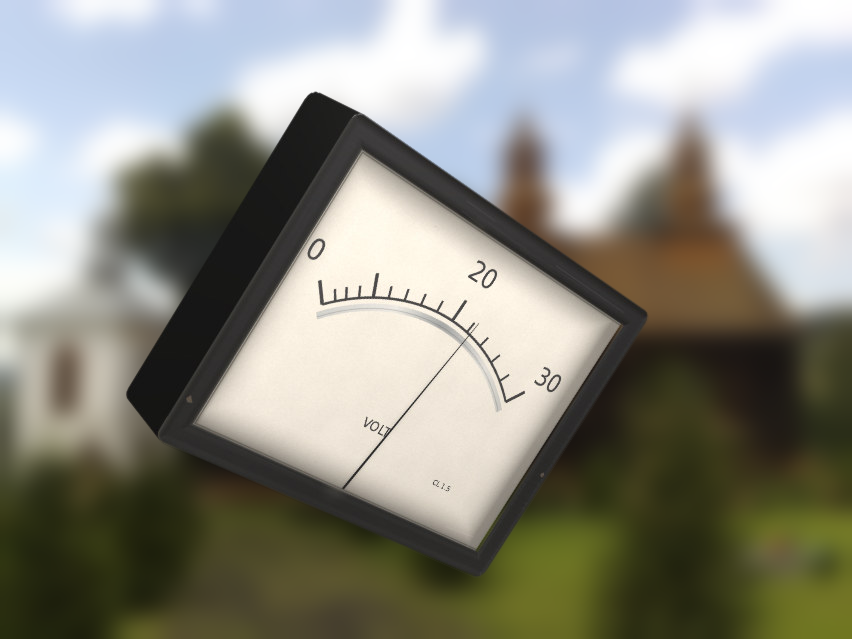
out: 22 V
